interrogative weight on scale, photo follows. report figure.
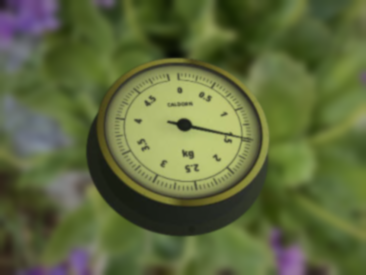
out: 1.5 kg
